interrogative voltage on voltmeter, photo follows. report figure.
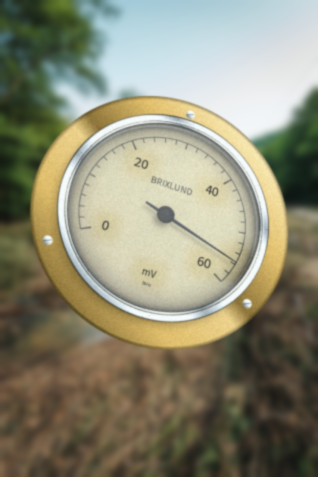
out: 56 mV
